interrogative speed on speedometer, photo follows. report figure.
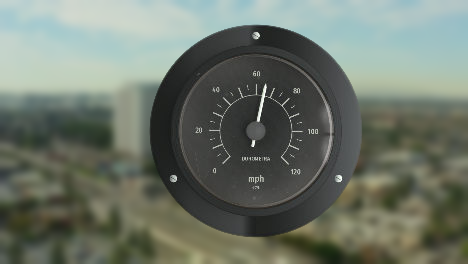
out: 65 mph
